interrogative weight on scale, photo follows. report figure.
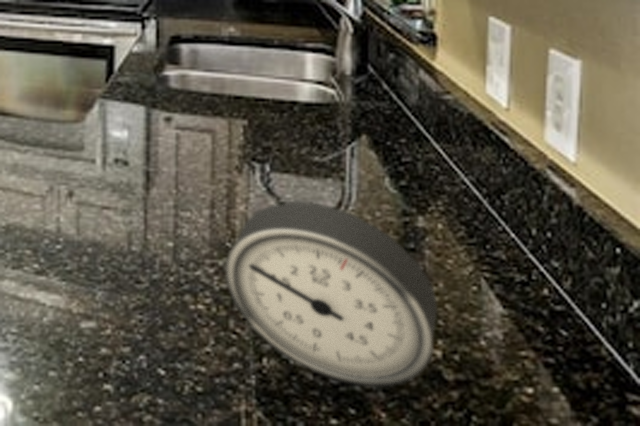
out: 1.5 kg
